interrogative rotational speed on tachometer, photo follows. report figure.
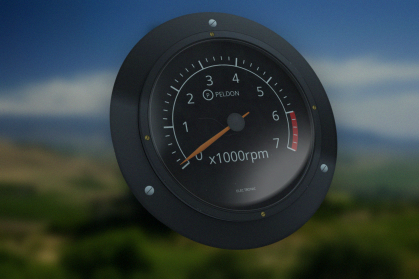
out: 100 rpm
